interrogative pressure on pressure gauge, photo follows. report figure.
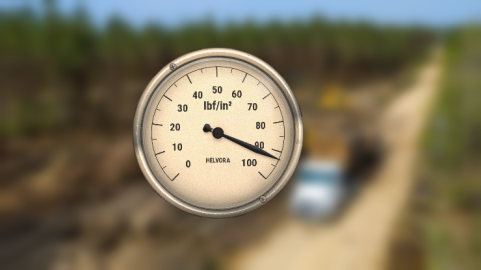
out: 92.5 psi
